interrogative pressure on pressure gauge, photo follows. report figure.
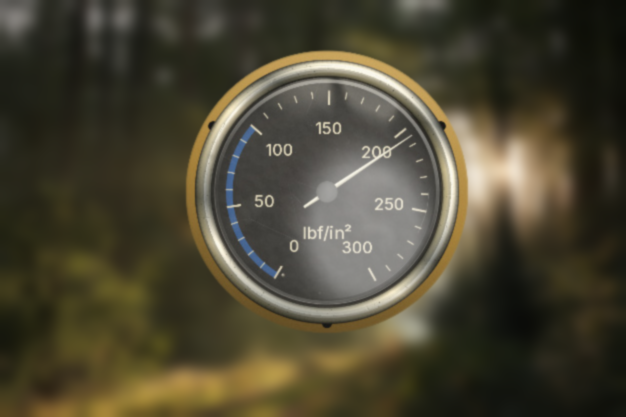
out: 205 psi
